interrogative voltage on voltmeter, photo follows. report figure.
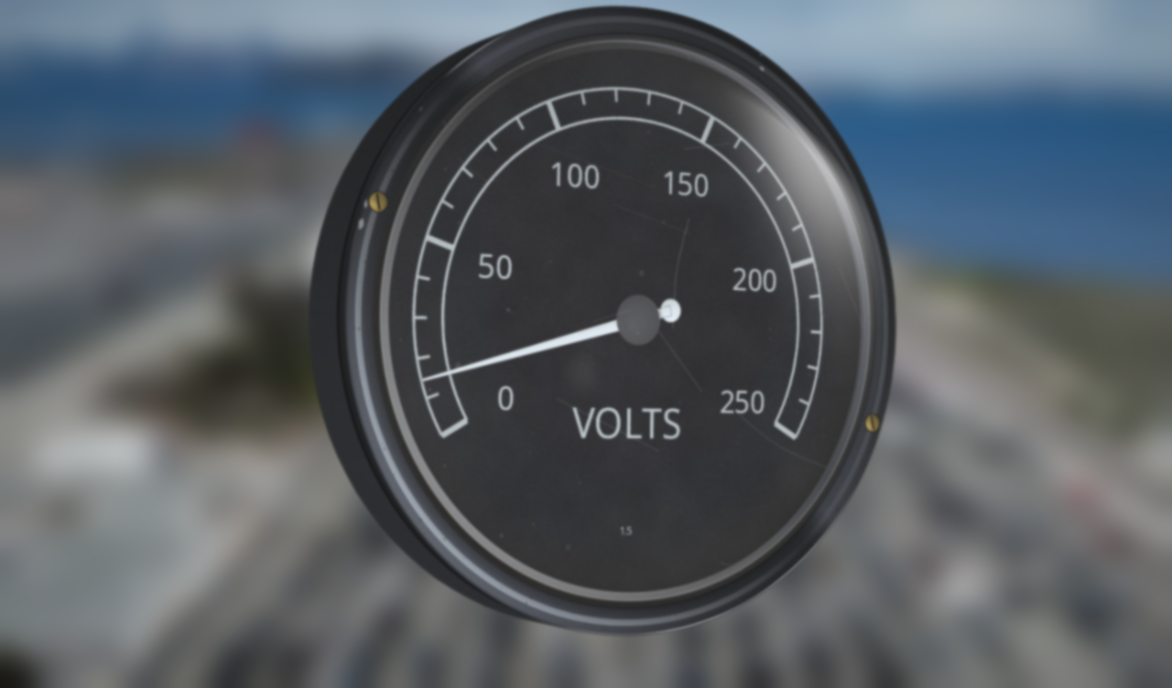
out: 15 V
